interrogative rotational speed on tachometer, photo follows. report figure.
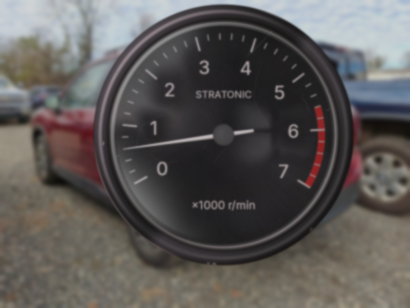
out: 600 rpm
